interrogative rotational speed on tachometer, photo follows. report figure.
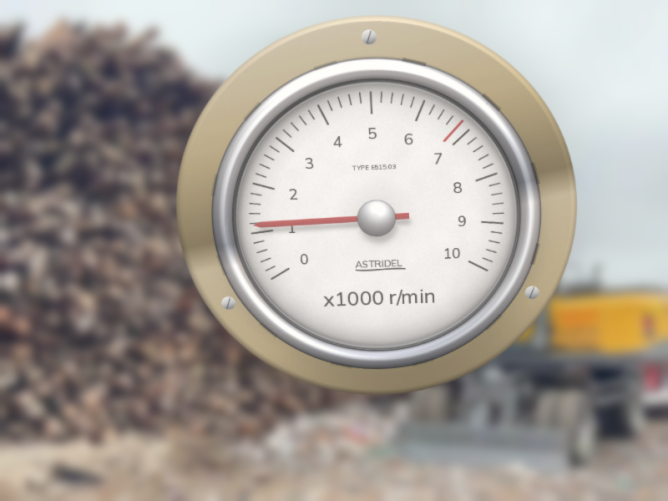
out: 1200 rpm
